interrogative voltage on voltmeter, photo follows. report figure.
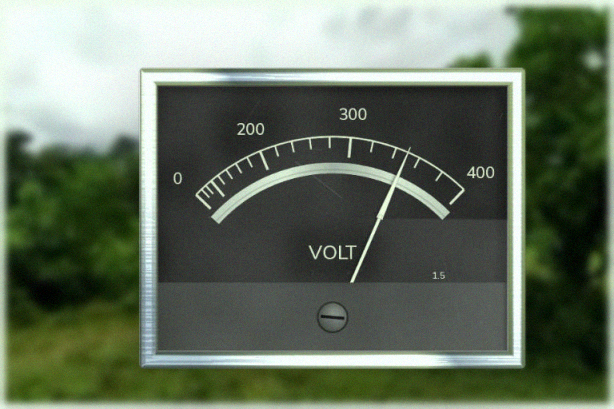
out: 350 V
